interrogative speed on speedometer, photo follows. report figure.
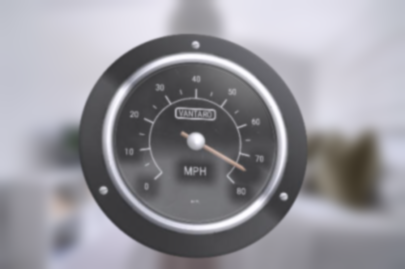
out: 75 mph
